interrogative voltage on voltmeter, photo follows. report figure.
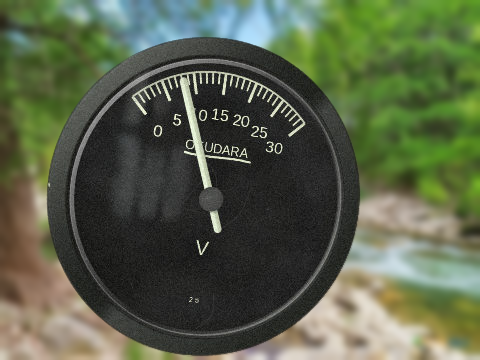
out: 8 V
